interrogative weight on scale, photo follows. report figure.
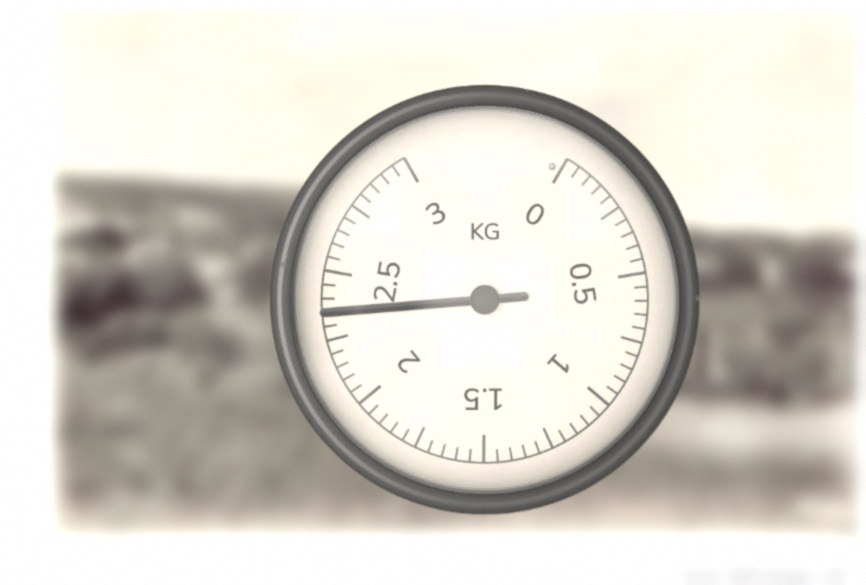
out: 2.35 kg
